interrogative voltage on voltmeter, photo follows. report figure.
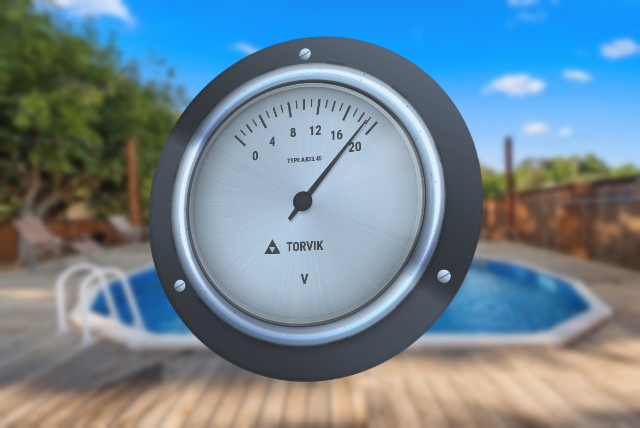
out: 19 V
